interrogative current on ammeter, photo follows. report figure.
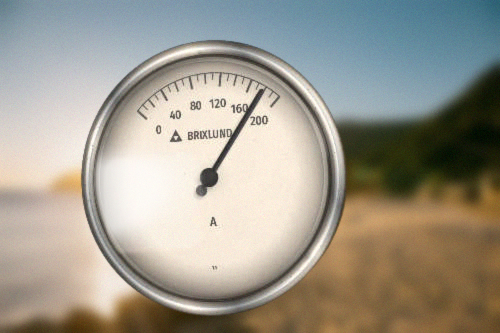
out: 180 A
